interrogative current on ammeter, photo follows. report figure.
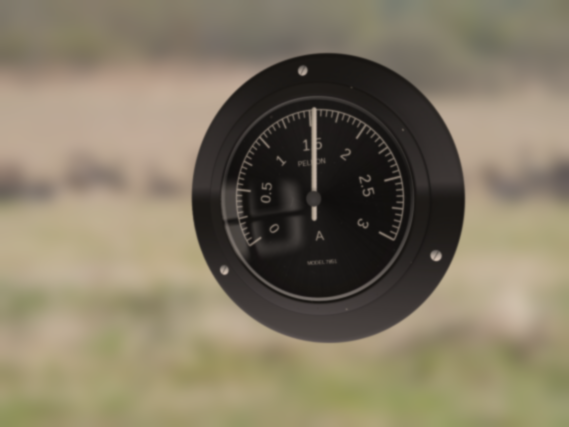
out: 1.55 A
